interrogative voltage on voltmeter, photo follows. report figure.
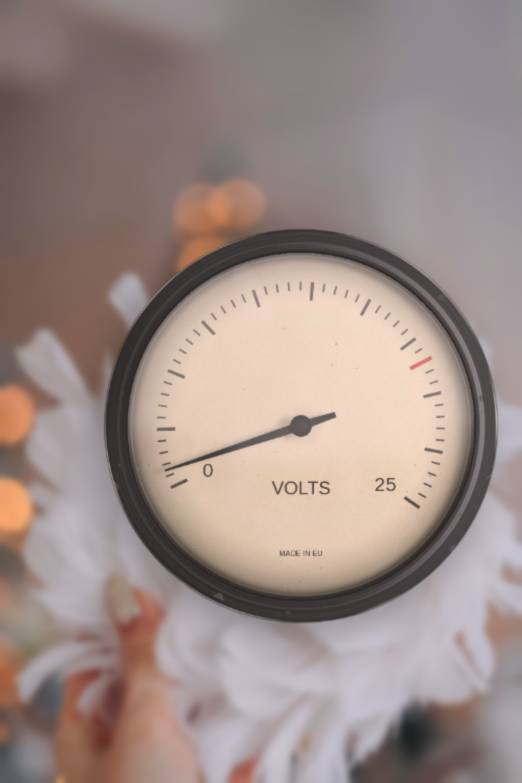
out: 0.75 V
